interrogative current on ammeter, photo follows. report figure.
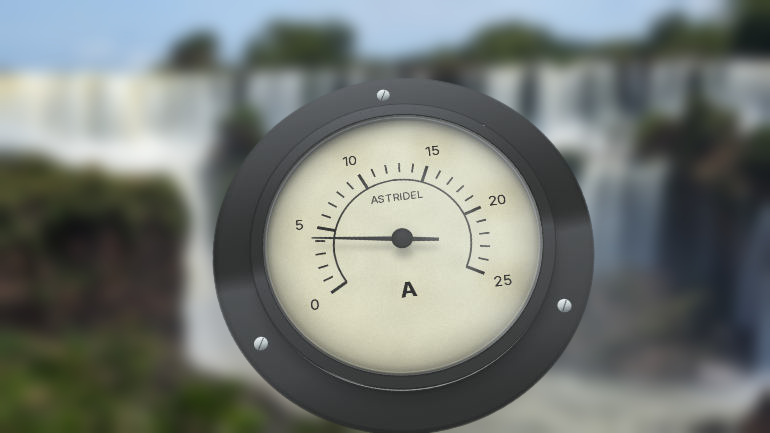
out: 4 A
